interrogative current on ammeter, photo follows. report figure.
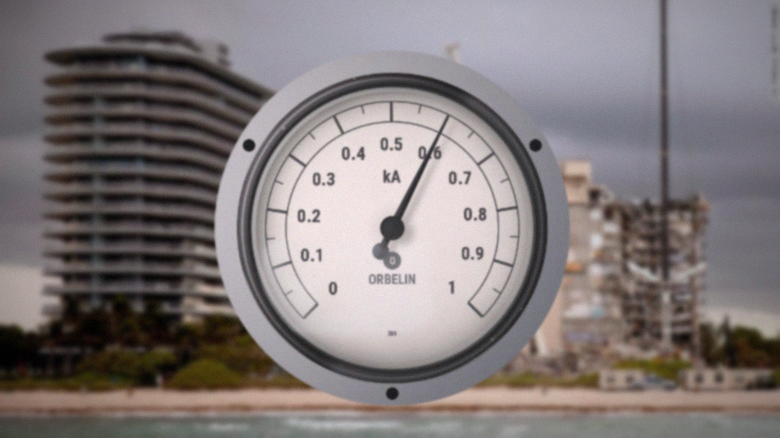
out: 0.6 kA
